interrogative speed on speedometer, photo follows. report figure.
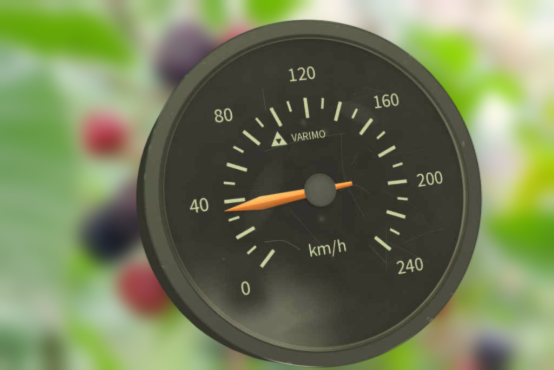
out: 35 km/h
